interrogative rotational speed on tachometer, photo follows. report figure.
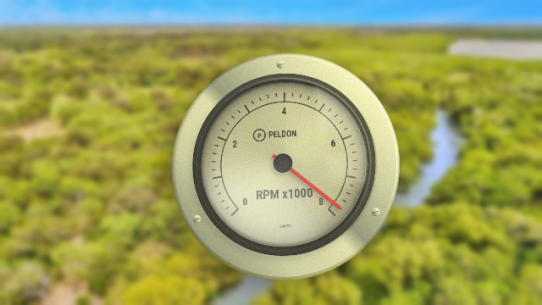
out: 7800 rpm
